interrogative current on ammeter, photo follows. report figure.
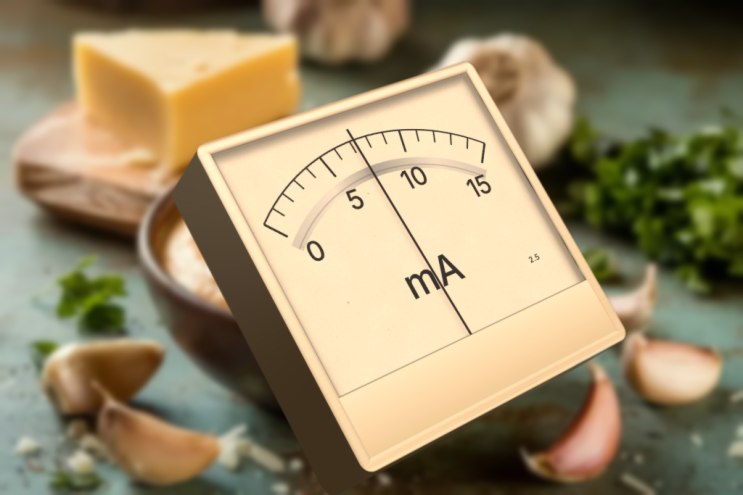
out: 7 mA
